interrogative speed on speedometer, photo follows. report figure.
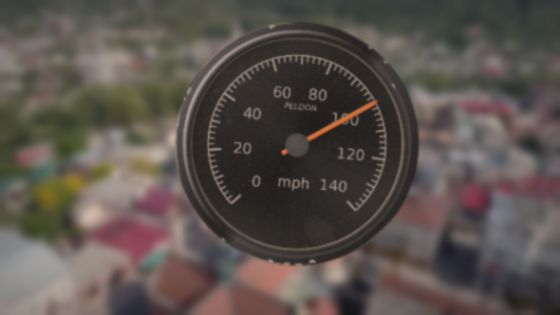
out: 100 mph
